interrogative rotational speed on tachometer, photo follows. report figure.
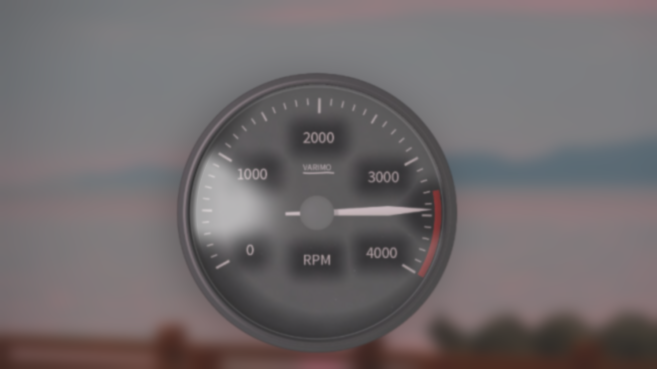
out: 3450 rpm
